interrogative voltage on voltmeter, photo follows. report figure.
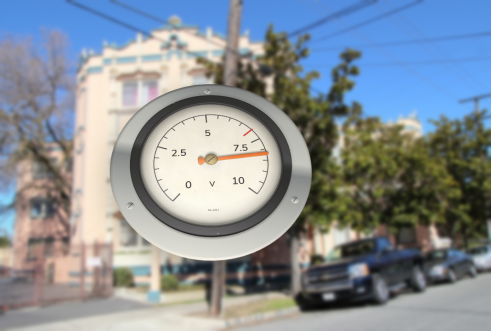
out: 8.25 V
